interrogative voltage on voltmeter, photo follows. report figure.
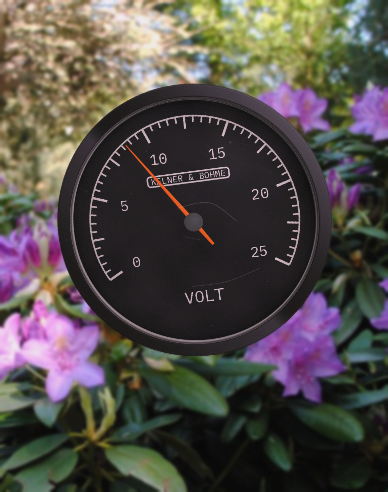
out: 8.75 V
